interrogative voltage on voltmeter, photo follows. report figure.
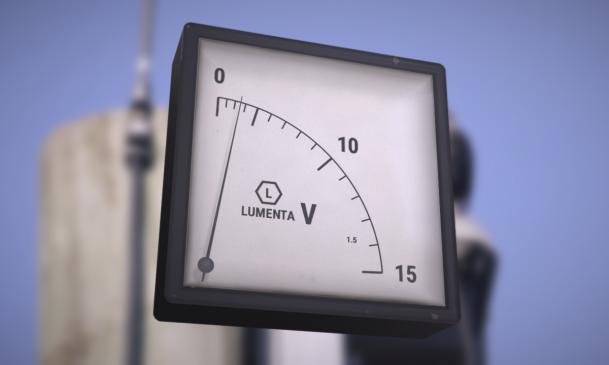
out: 3.5 V
